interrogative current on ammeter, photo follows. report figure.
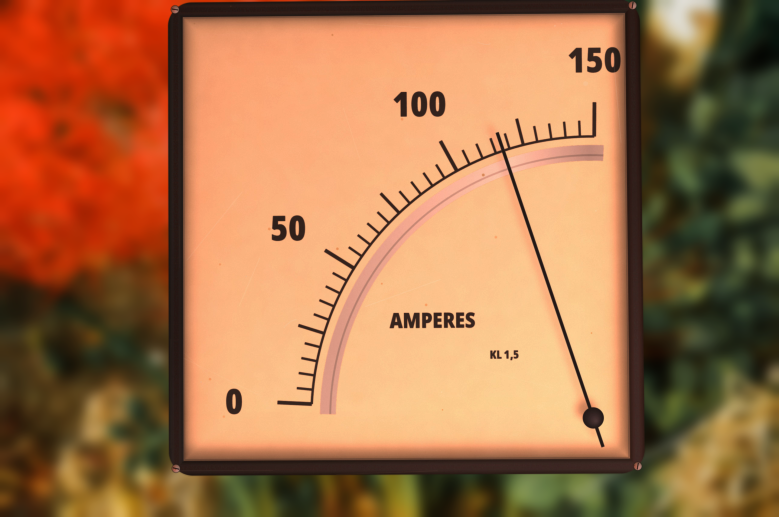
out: 117.5 A
